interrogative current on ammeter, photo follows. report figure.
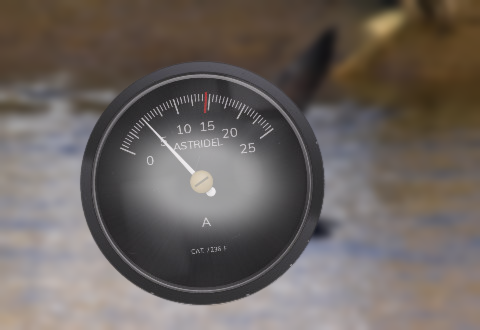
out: 5 A
